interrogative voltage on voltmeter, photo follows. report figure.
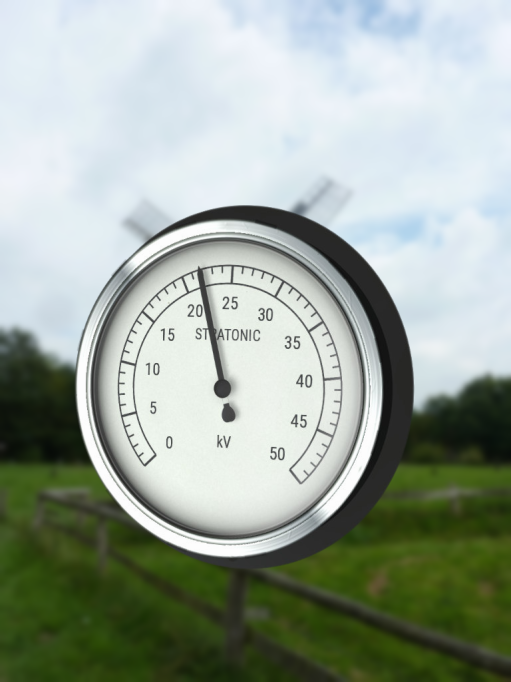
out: 22 kV
